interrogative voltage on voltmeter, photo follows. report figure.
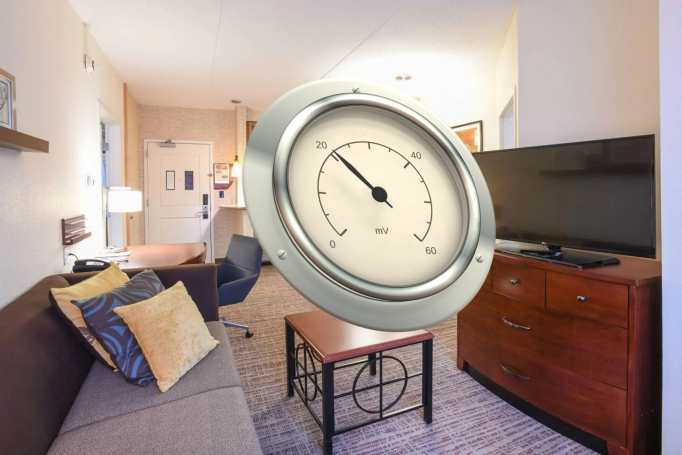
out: 20 mV
